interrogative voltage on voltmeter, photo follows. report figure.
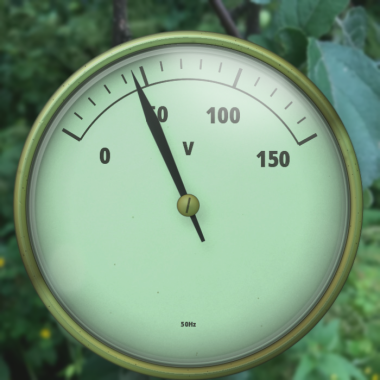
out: 45 V
